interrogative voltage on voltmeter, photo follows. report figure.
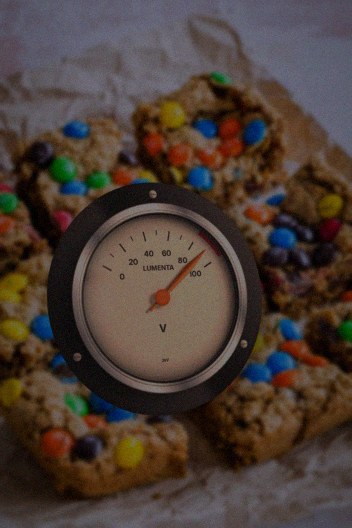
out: 90 V
